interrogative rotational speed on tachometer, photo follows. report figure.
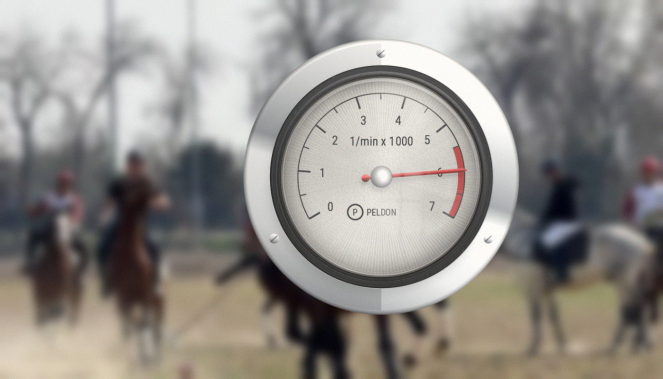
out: 6000 rpm
